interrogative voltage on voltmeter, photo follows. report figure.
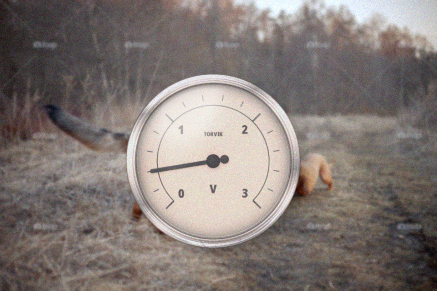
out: 0.4 V
